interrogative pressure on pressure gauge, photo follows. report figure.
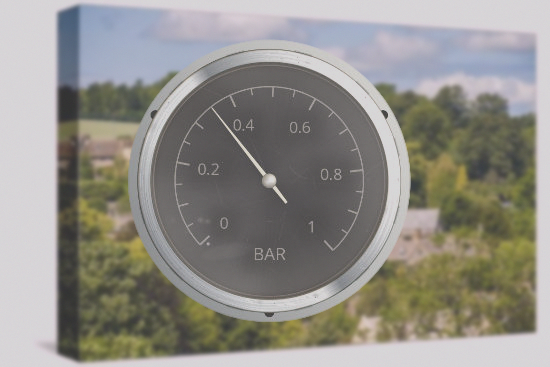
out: 0.35 bar
